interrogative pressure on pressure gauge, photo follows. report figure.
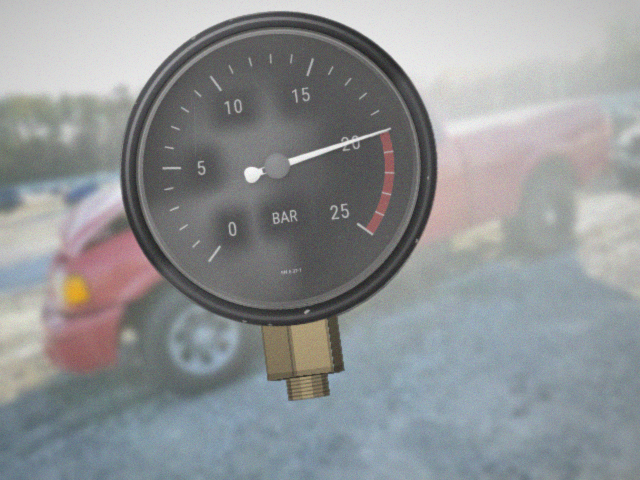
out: 20 bar
